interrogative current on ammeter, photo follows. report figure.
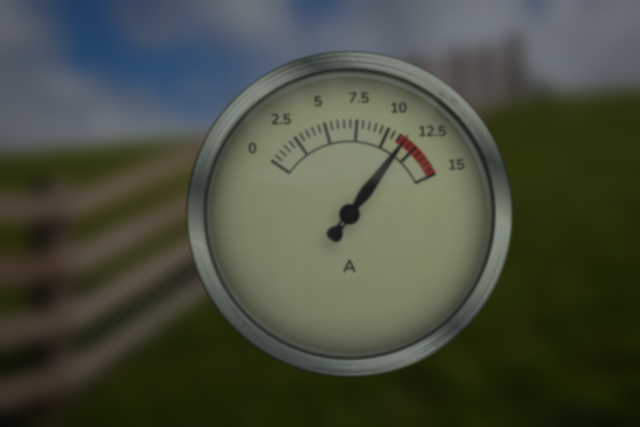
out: 11.5 A
